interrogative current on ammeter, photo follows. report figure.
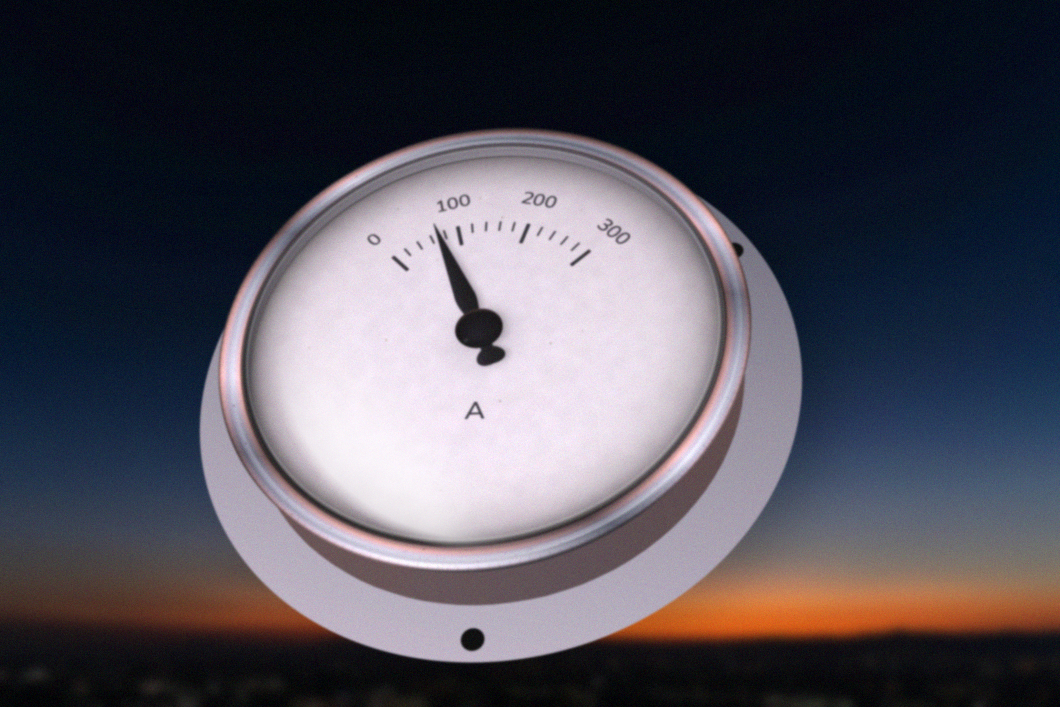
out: 70 A
